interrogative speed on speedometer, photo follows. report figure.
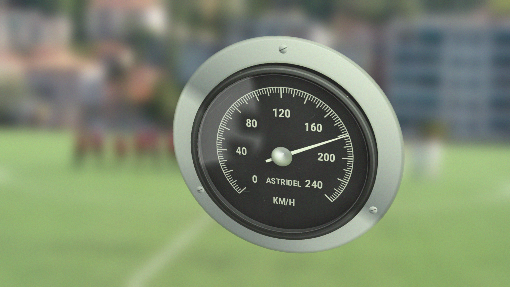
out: 180 km/h
